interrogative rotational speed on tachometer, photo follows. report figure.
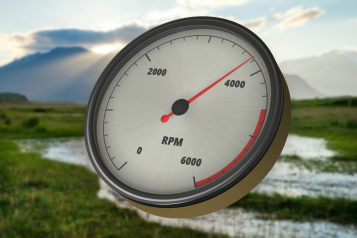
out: 3800 rpm
